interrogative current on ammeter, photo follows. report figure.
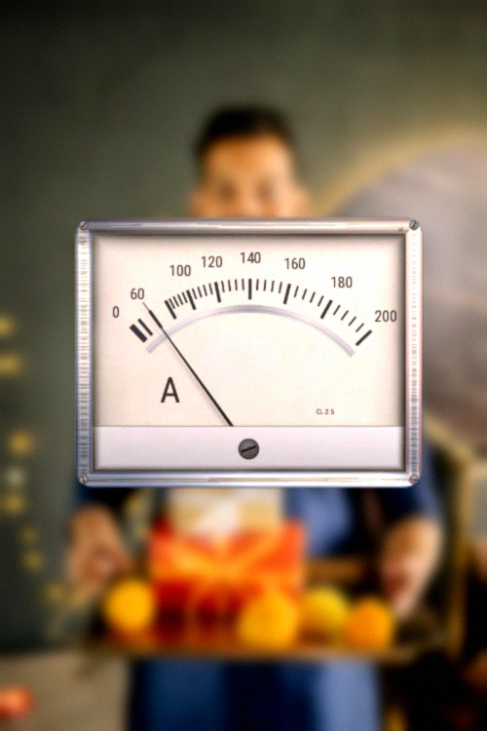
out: 60 A
